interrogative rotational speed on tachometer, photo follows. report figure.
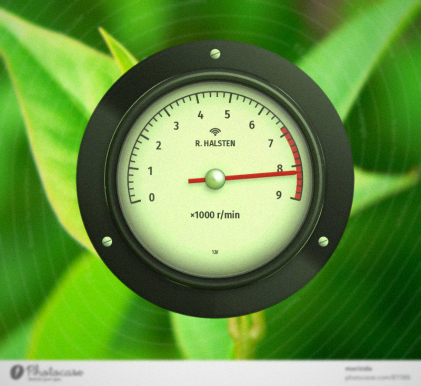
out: 8200 rpm
